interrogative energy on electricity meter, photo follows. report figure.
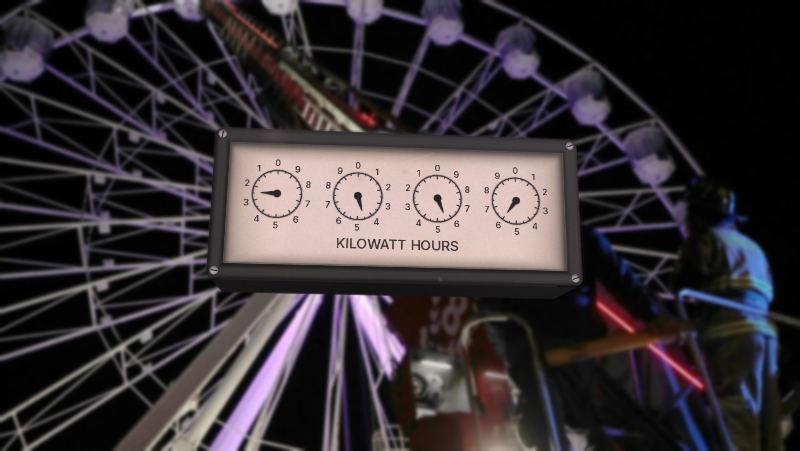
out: 2456 kWh
